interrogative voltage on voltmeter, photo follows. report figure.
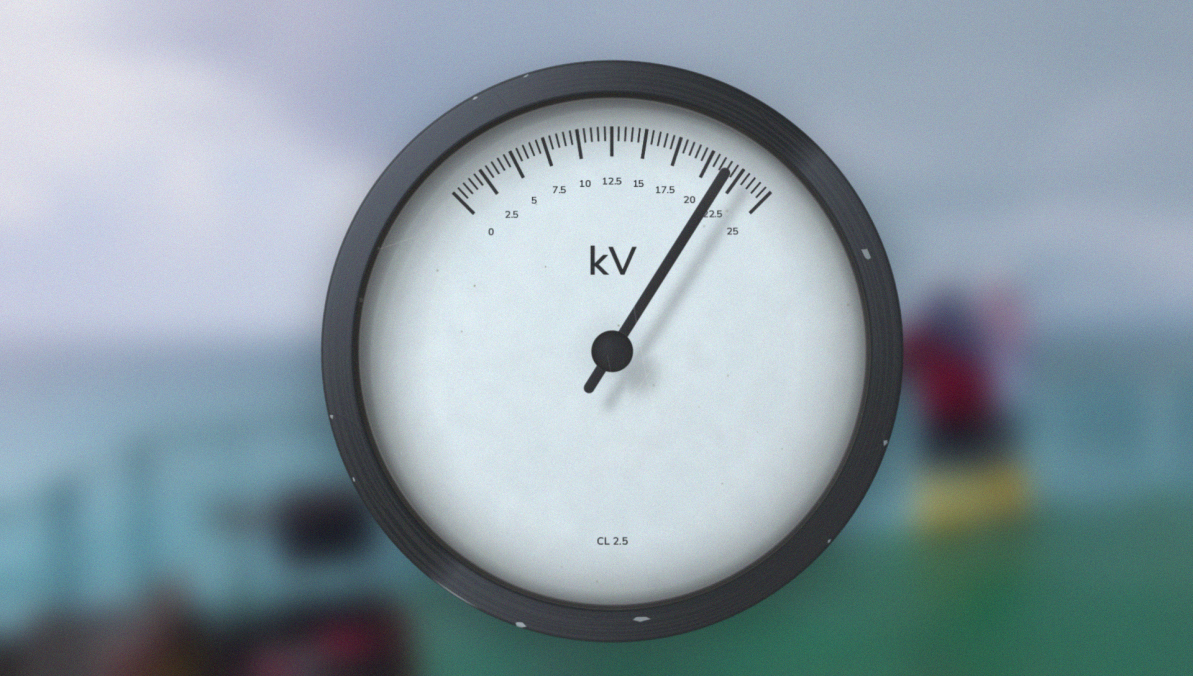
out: 21.5 kV
